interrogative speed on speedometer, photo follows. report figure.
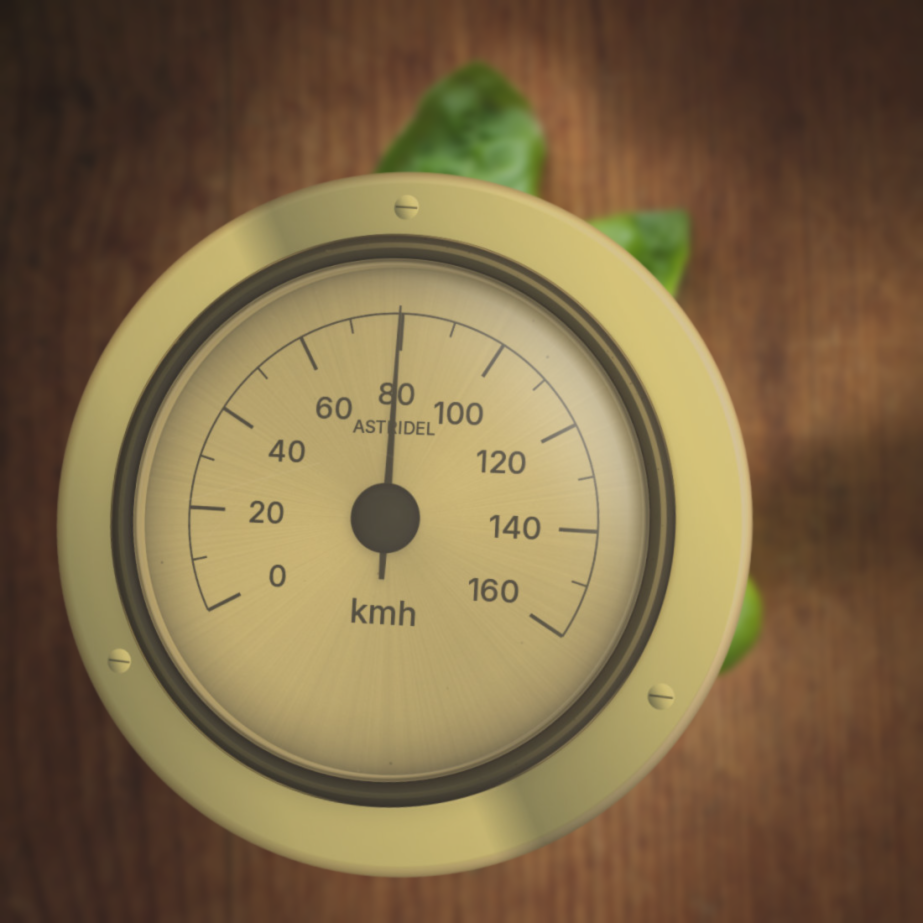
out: 80 km/h
